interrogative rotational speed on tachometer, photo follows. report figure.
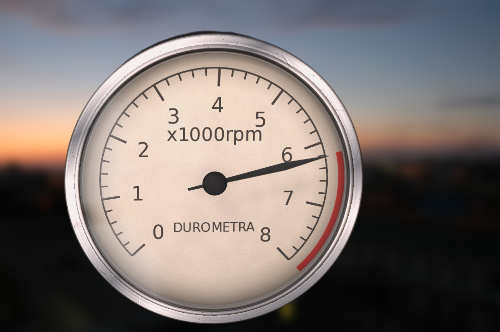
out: 6200 rpm
